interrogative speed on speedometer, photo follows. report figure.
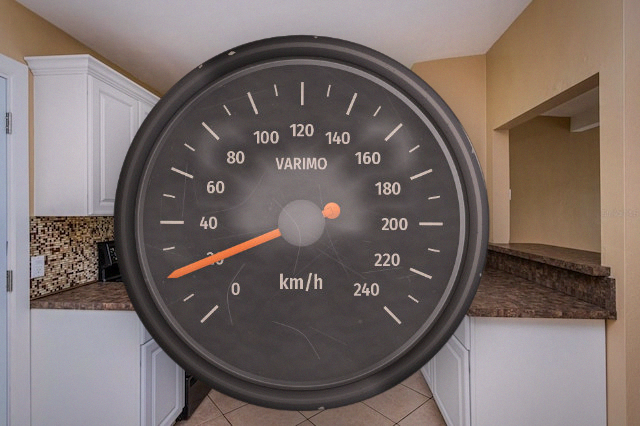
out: 20 km/h
